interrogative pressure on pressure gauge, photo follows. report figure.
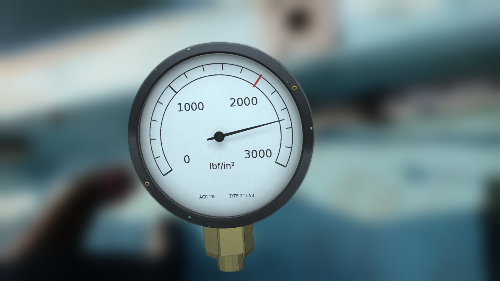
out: 2500 psi
